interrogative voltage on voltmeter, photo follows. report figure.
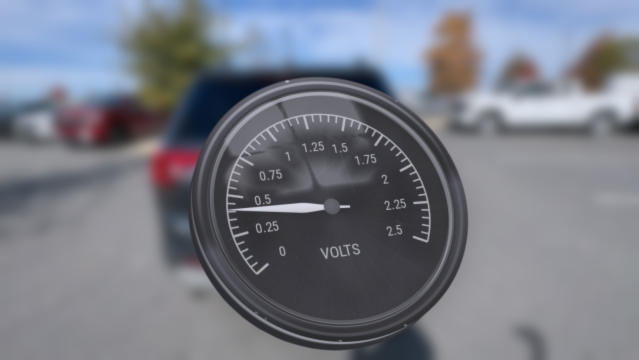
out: 0.4 V
